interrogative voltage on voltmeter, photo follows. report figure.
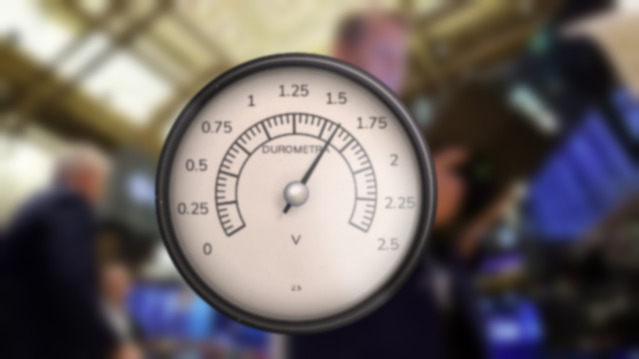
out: 1.6 V
